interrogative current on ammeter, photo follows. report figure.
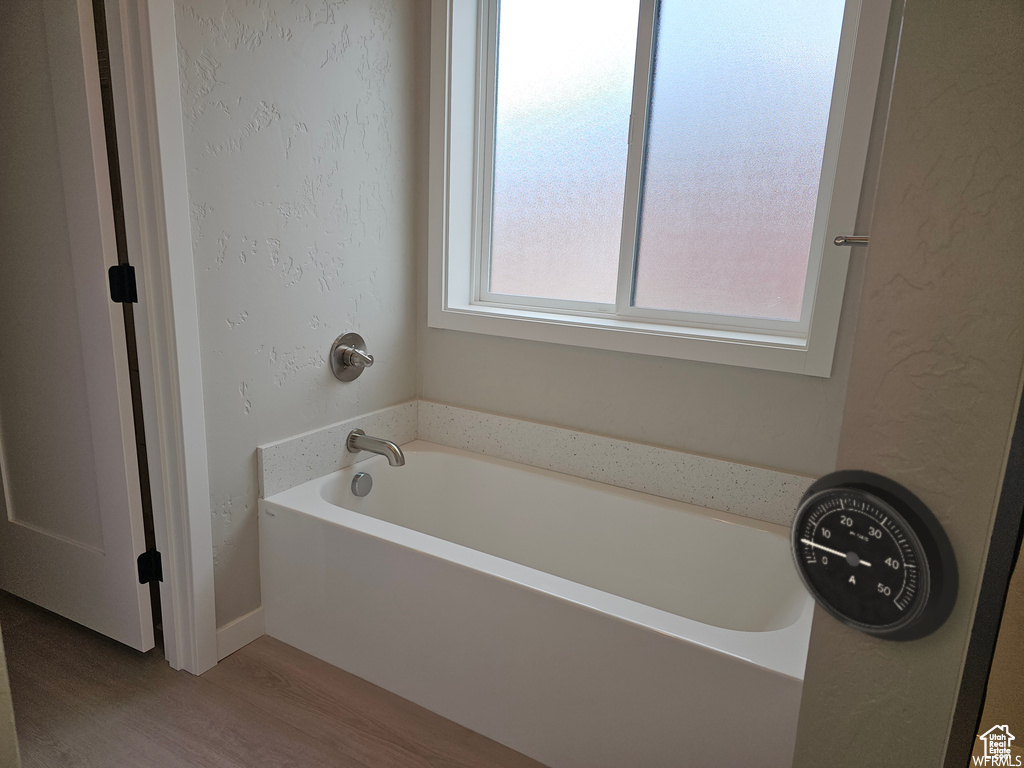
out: 5 A
